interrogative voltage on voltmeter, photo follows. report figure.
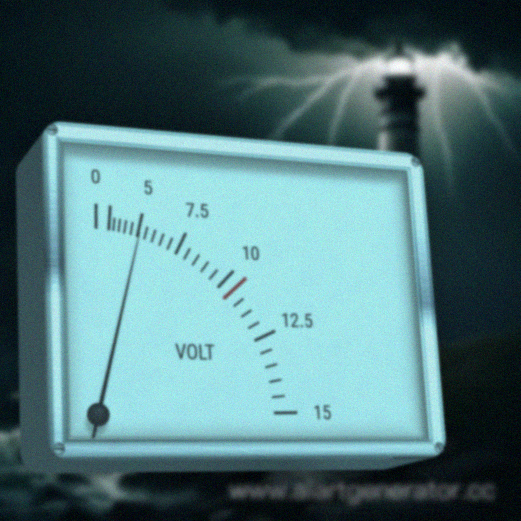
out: 5 V
